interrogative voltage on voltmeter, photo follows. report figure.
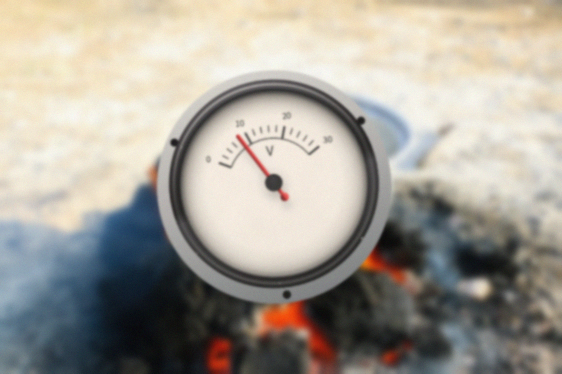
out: 8 V
